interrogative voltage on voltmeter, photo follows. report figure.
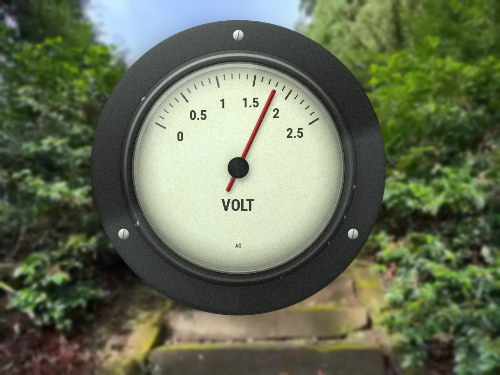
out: 1.8 V
